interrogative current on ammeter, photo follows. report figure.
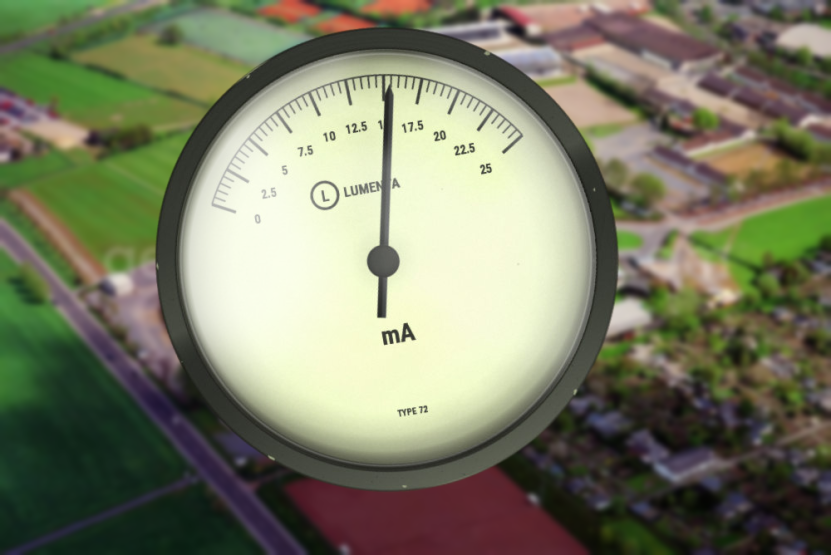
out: 15.5 mA
